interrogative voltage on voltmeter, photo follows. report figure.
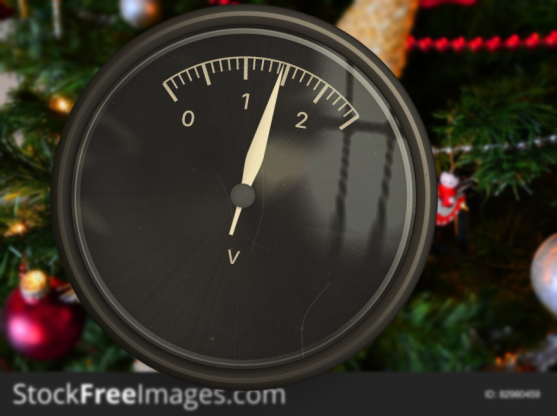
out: 1.45 V
